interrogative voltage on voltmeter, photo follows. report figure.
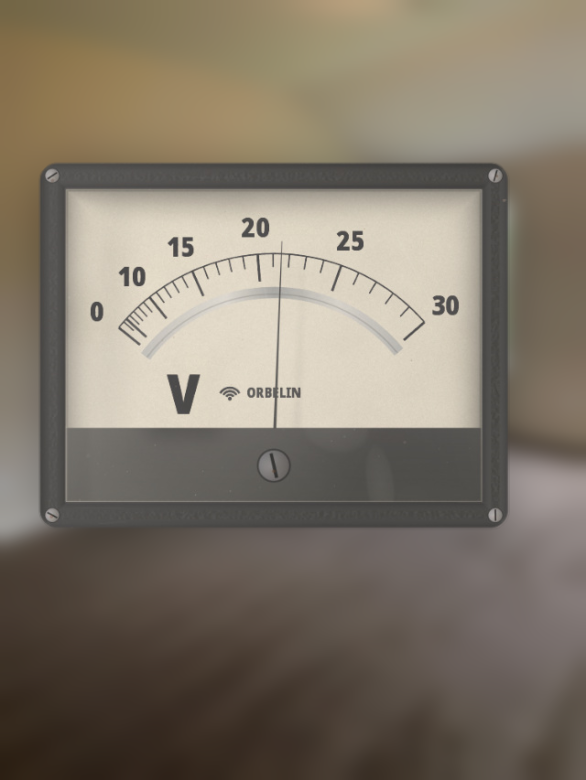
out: 21.5 V
